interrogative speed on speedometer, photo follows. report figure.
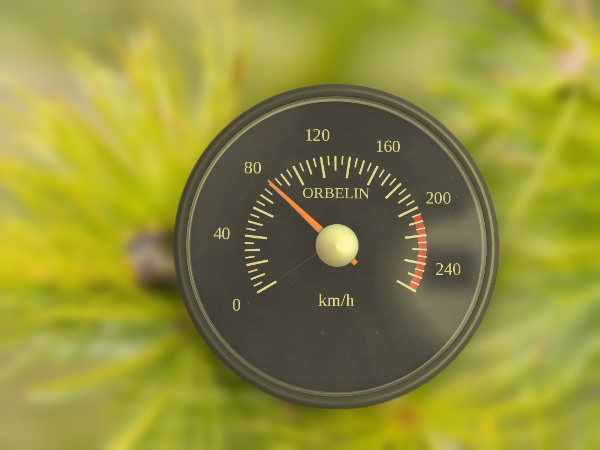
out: 80 km/h
